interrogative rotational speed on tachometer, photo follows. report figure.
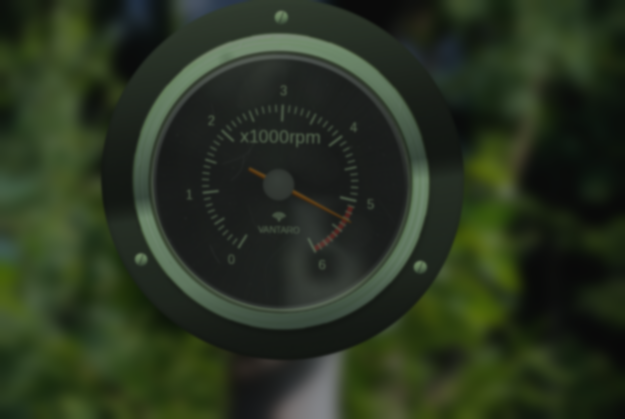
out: 5300 rpm
